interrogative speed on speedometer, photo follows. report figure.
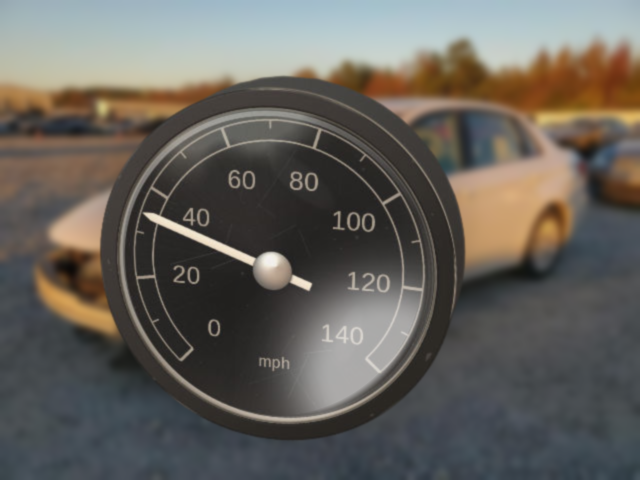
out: 35 mph
